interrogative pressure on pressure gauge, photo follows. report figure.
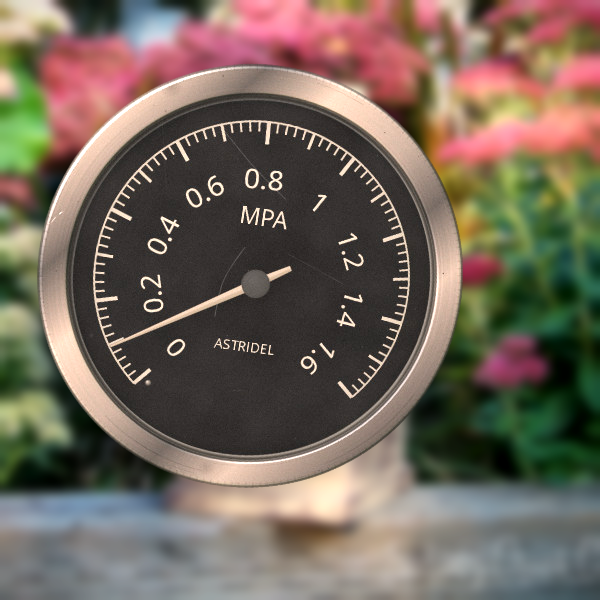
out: 0.1 MPa
